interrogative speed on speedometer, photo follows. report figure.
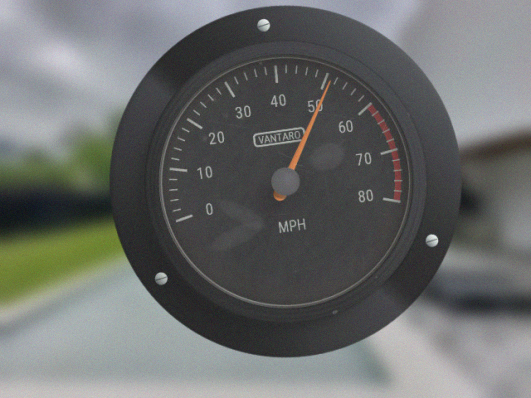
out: 51 mph
